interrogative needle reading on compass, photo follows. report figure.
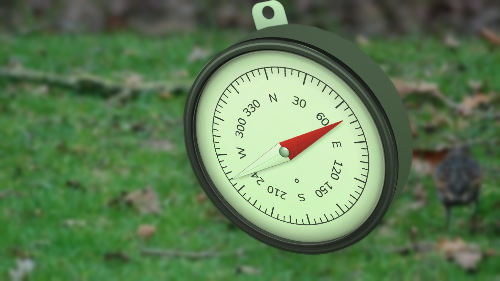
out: 70 °
